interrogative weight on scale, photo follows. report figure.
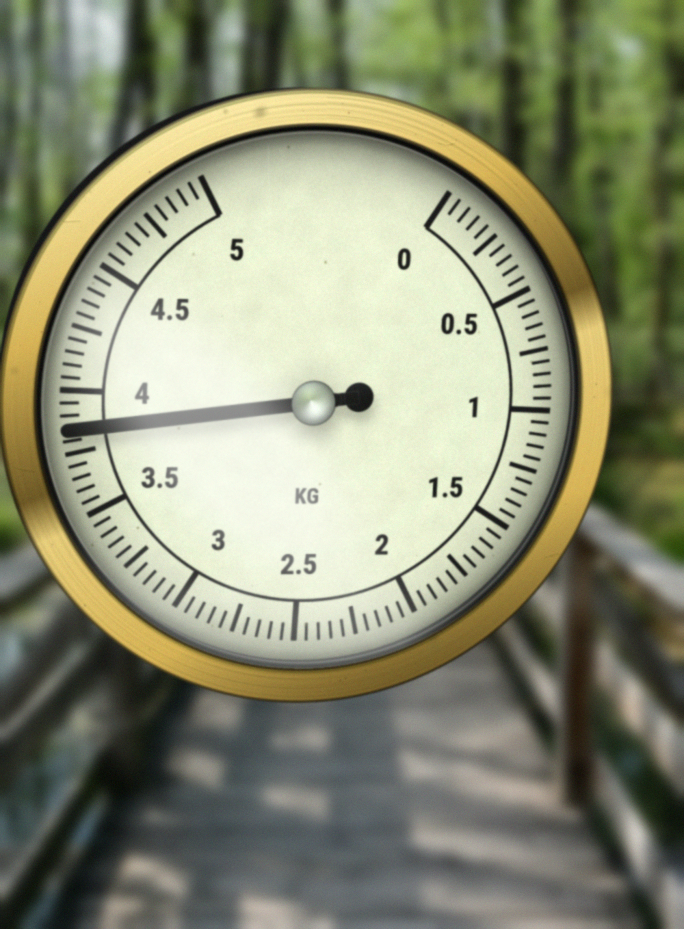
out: 3.85 kg
